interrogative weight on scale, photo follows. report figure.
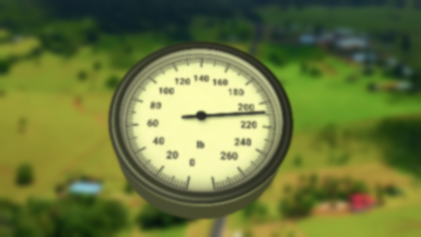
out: 210 lb
